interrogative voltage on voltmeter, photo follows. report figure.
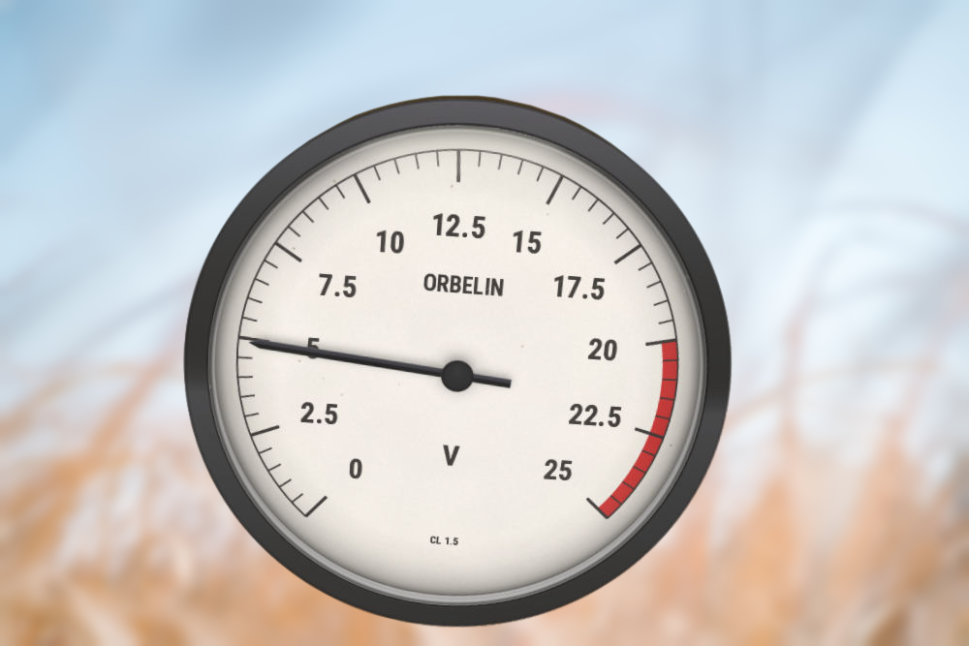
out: 5 V
